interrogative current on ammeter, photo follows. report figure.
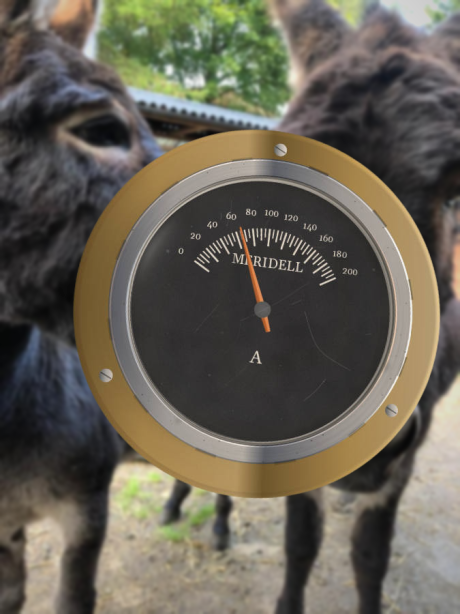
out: 65 A
